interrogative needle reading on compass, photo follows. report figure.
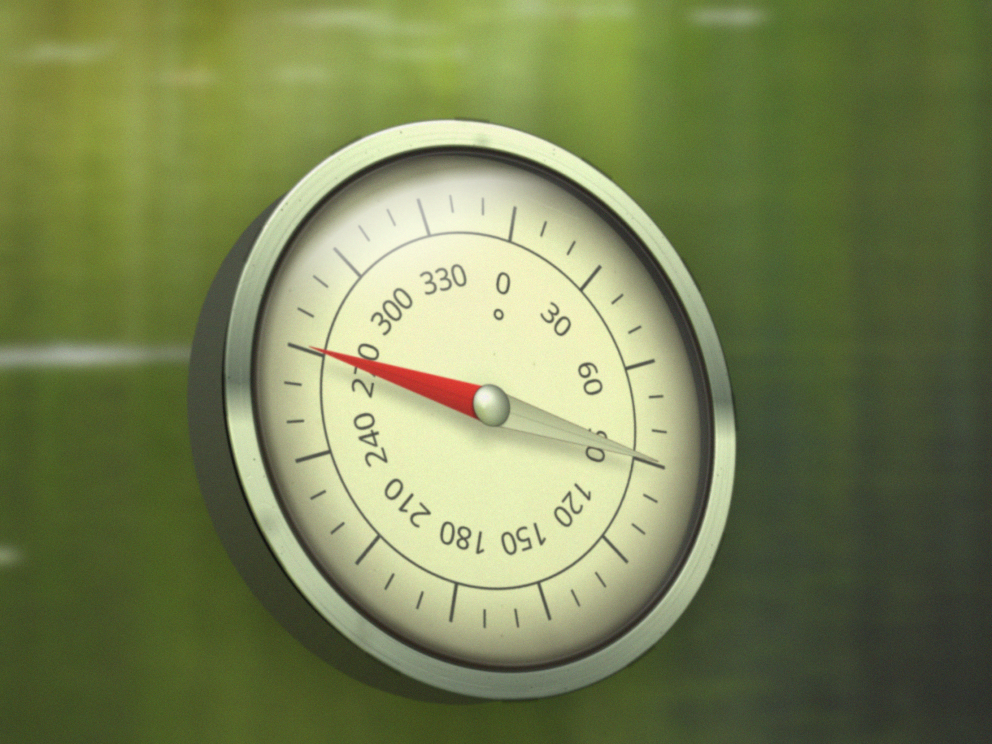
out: 270 °
